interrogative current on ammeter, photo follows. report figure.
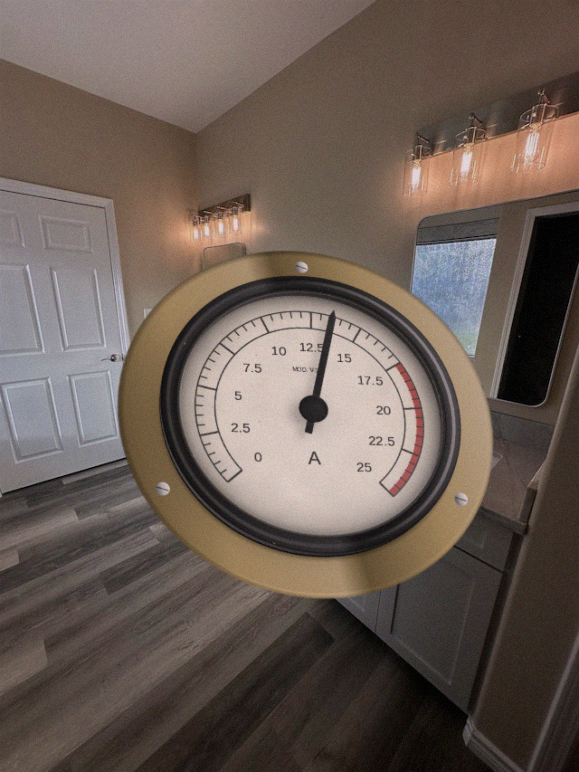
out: 13.5 A
